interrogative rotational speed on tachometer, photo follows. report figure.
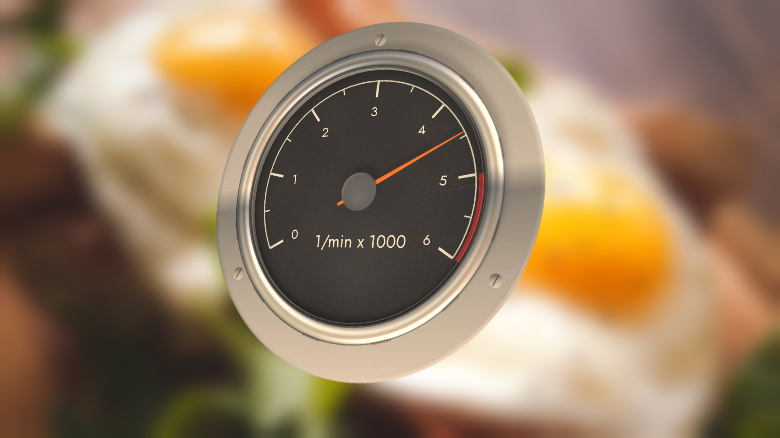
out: 4500 rpm
